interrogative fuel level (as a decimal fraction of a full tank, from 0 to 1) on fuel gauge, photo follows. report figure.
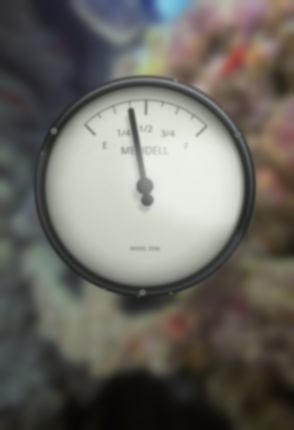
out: 0.375
